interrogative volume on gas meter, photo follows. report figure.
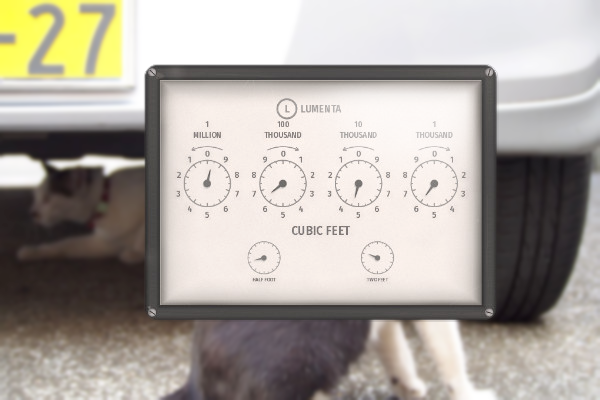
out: 964600 ft³
